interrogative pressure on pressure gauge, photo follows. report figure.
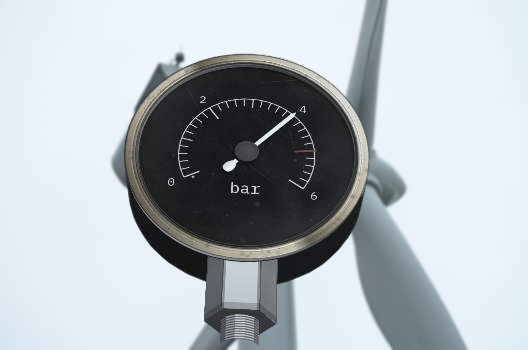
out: 4 bar
